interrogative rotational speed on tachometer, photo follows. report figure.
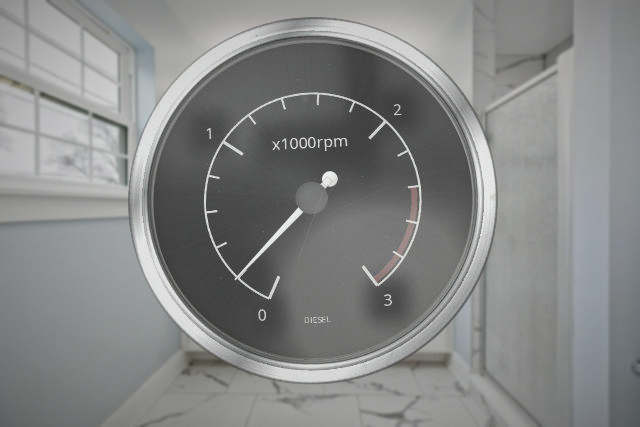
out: 200 rpm
